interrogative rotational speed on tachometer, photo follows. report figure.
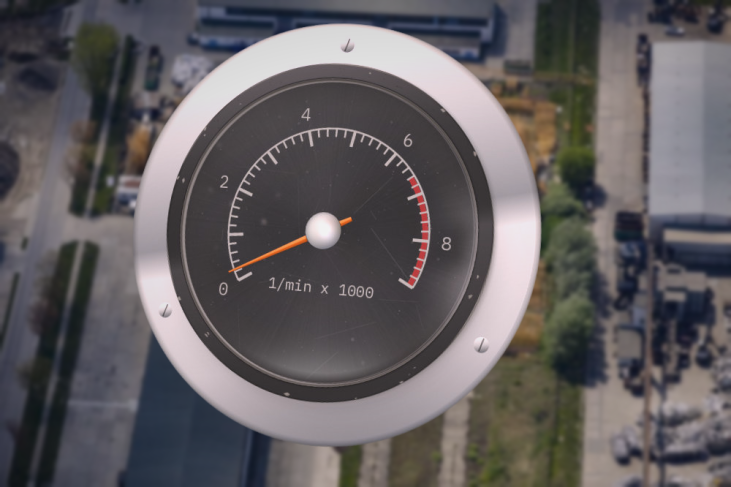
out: 200 rpm
